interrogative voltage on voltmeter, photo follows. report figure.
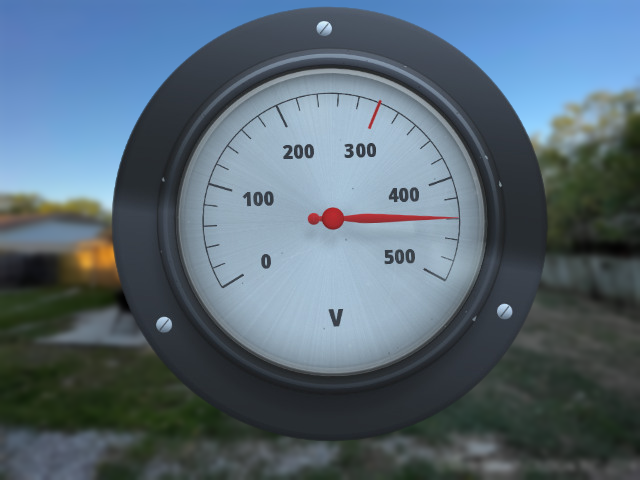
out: 440 V
